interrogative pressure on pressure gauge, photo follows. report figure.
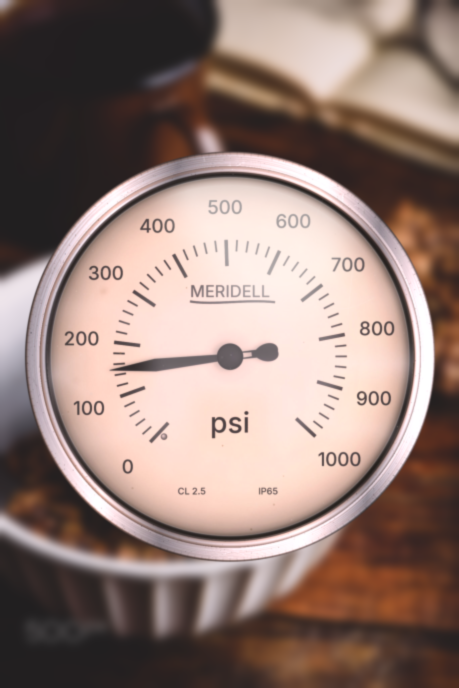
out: 150 psi
